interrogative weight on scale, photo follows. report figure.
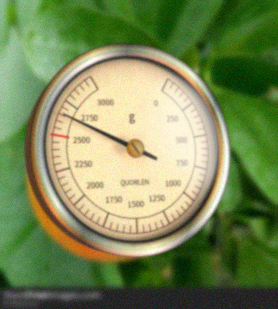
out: 2650 g
